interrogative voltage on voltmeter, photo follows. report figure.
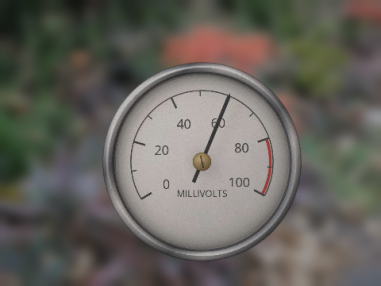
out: 60 mV
